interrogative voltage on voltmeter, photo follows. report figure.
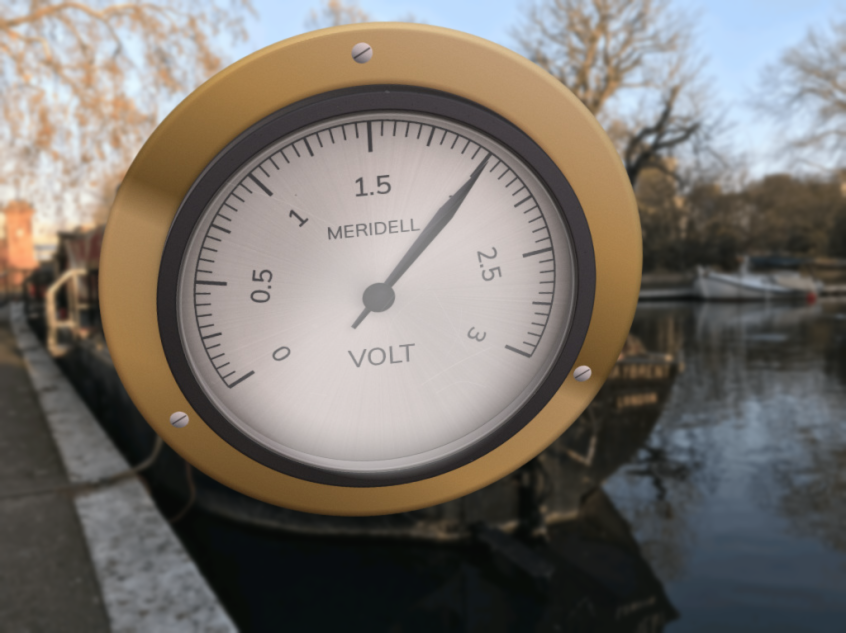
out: 2 V
